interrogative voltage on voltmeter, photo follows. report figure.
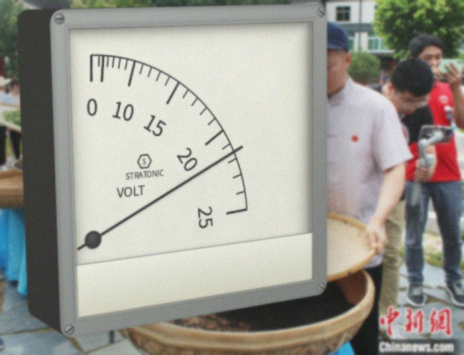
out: 21.5 V
